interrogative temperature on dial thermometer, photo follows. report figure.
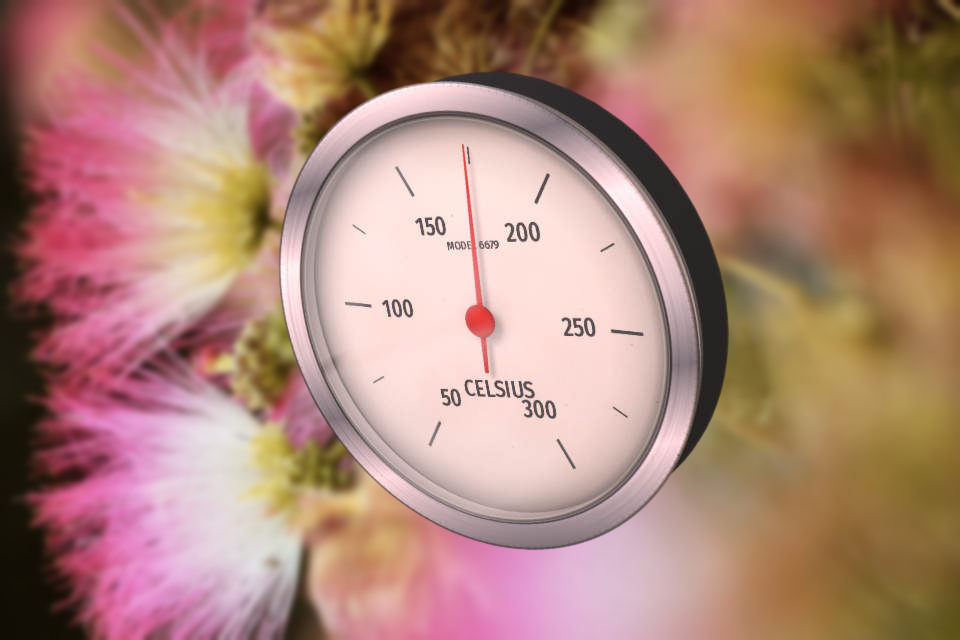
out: 175 °C
